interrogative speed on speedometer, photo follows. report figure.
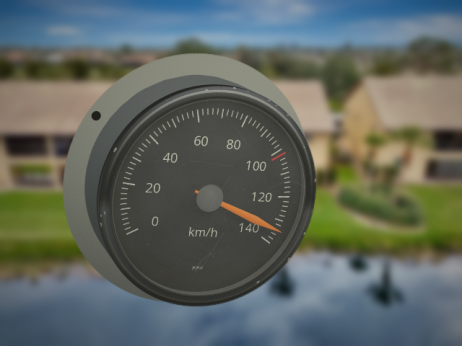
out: 134 km/h
